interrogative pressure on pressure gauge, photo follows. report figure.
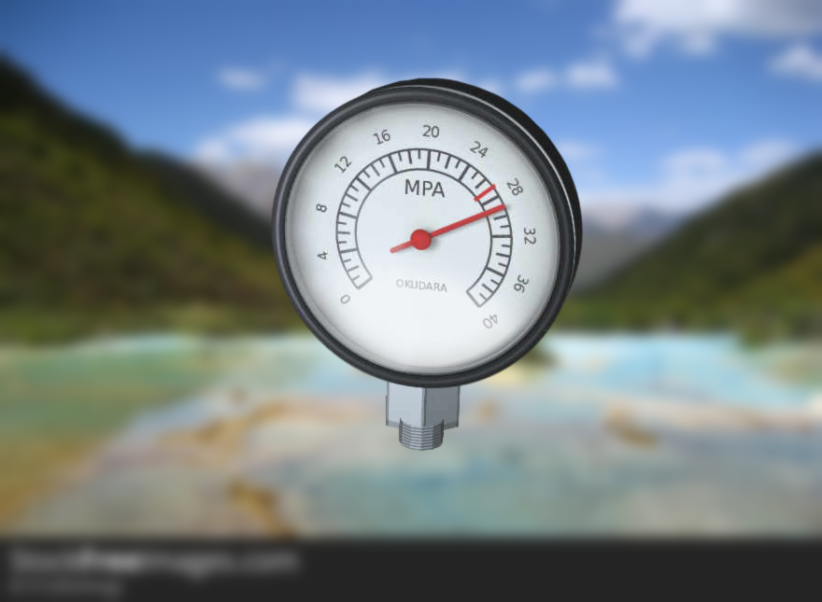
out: 29 MPa
